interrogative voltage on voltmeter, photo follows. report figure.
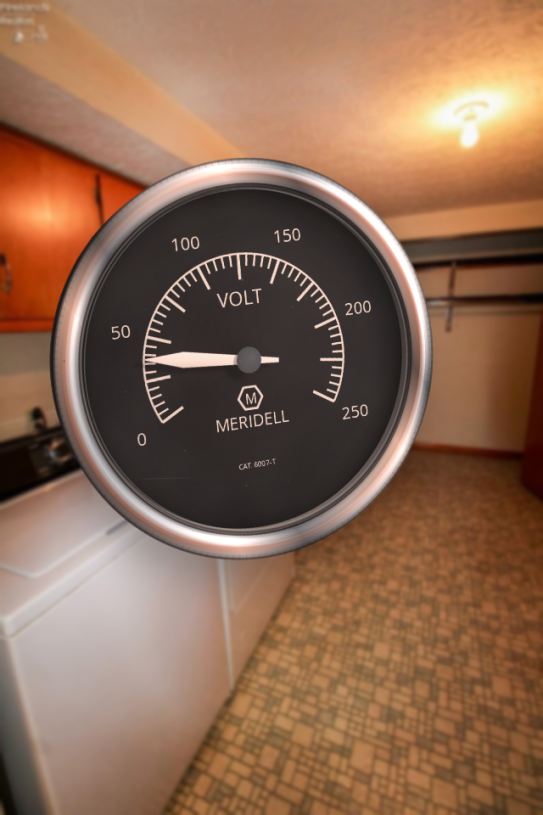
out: 37.5 V
